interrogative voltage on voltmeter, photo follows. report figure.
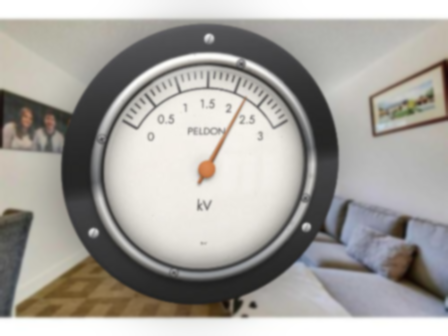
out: 2.2 kV
